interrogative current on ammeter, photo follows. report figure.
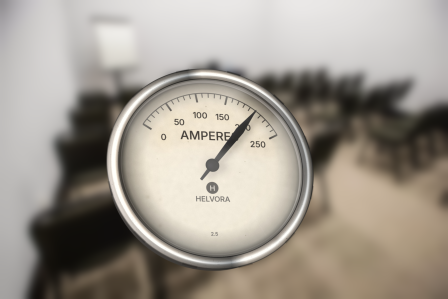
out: 200 A
